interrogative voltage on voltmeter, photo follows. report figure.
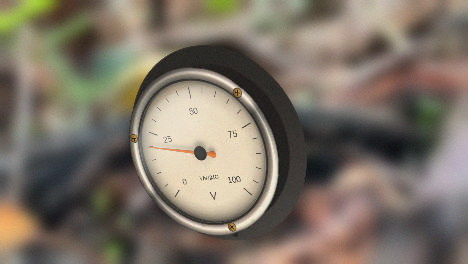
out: 20 V
